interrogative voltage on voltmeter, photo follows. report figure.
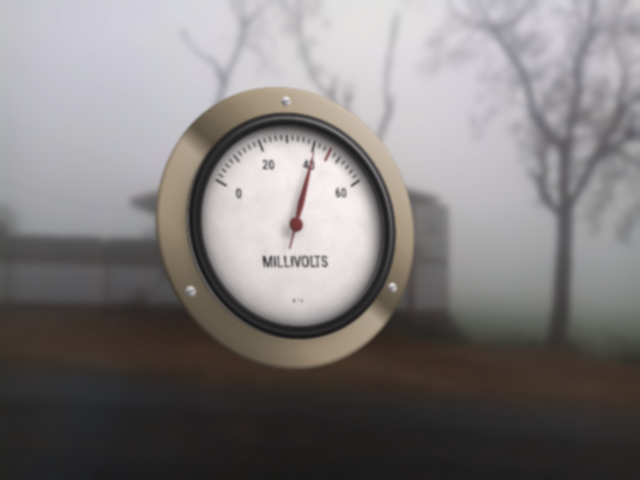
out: 40 mV
